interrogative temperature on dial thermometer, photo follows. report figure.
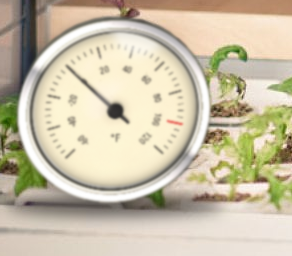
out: 0 °F
